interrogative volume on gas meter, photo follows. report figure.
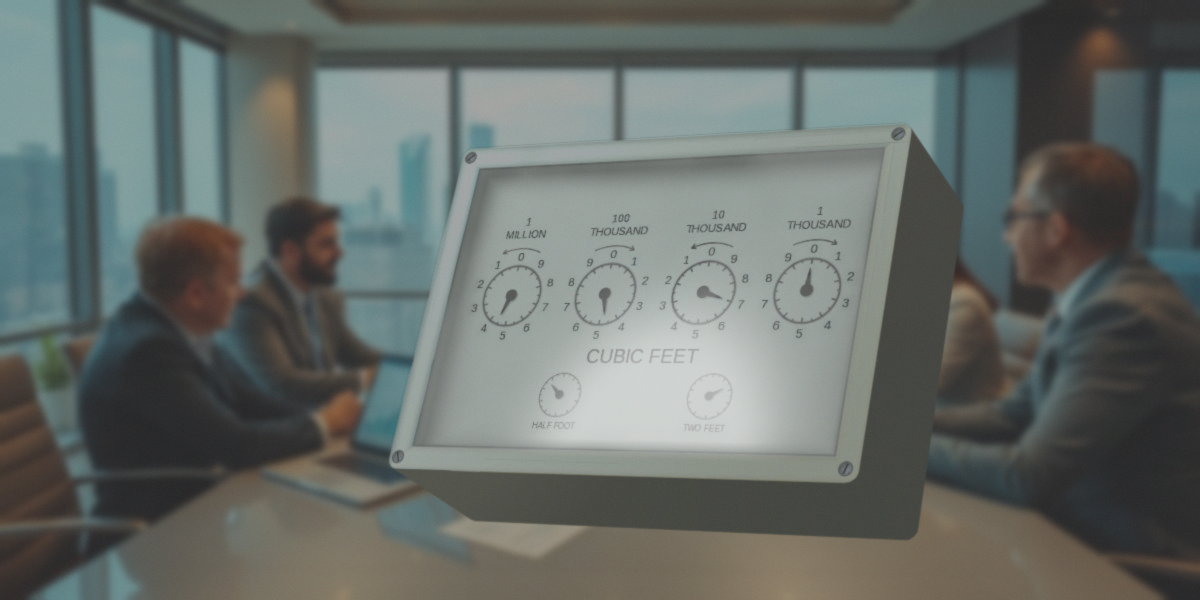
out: 447000 ft³
